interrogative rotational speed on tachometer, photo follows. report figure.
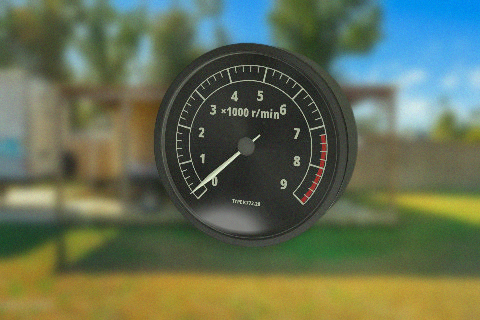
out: 200 rpm
